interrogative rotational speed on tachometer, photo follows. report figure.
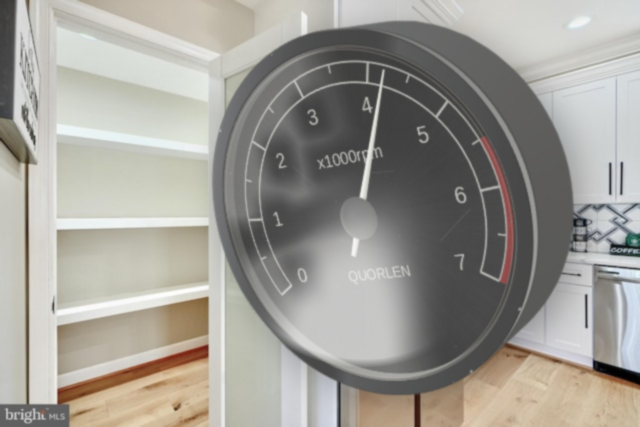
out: 4250 rpm
